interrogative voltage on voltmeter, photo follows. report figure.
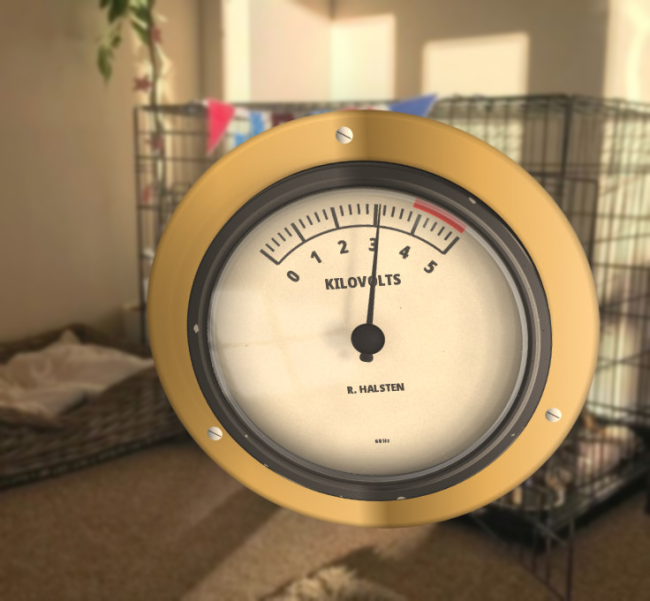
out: 3.1 kV
